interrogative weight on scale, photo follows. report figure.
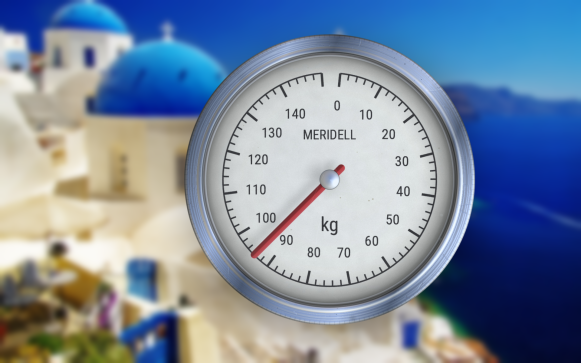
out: 94 kg
